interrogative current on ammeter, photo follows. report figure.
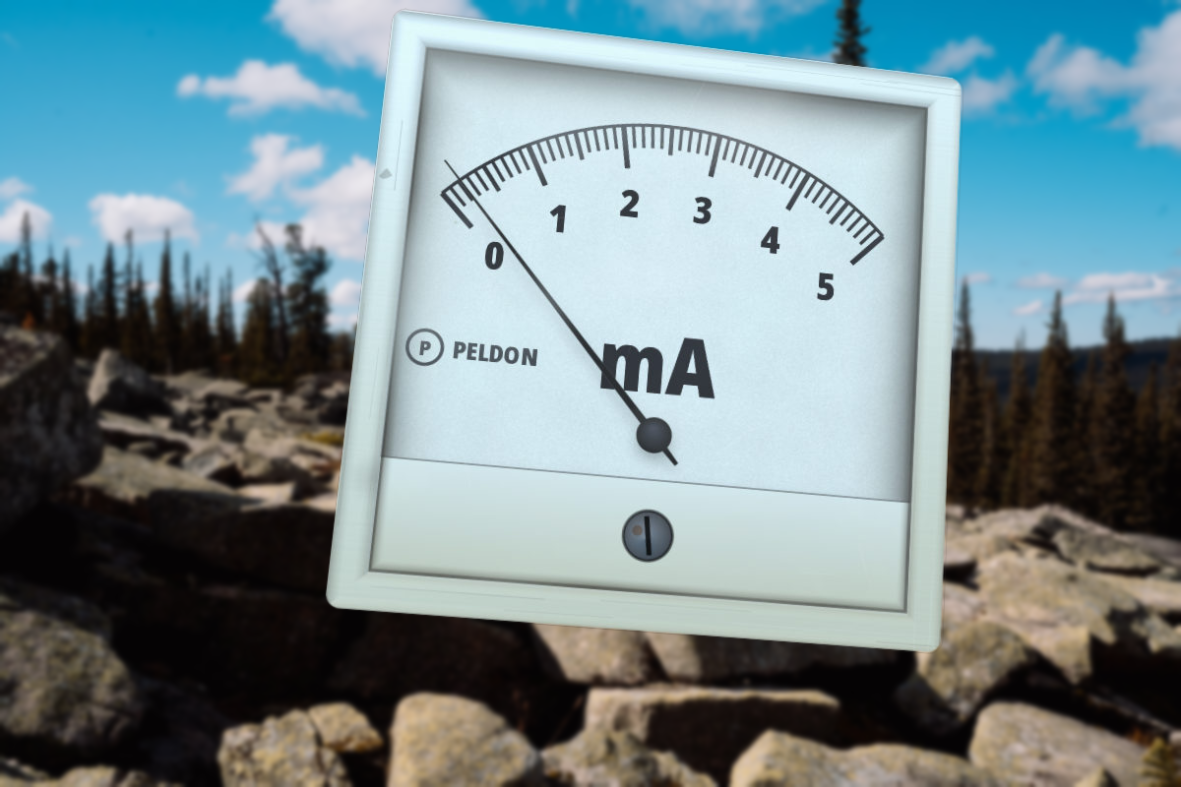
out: 0.2 mA
